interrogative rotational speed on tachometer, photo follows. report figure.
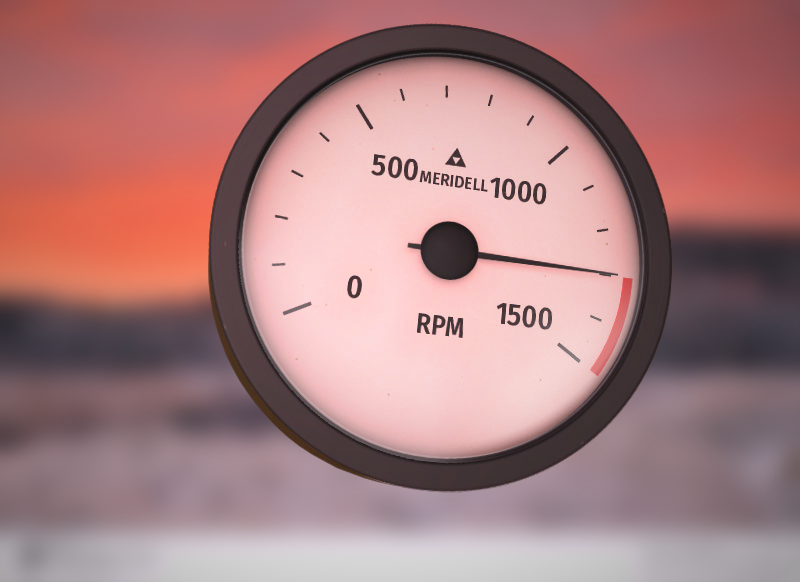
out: 1300 rpm
